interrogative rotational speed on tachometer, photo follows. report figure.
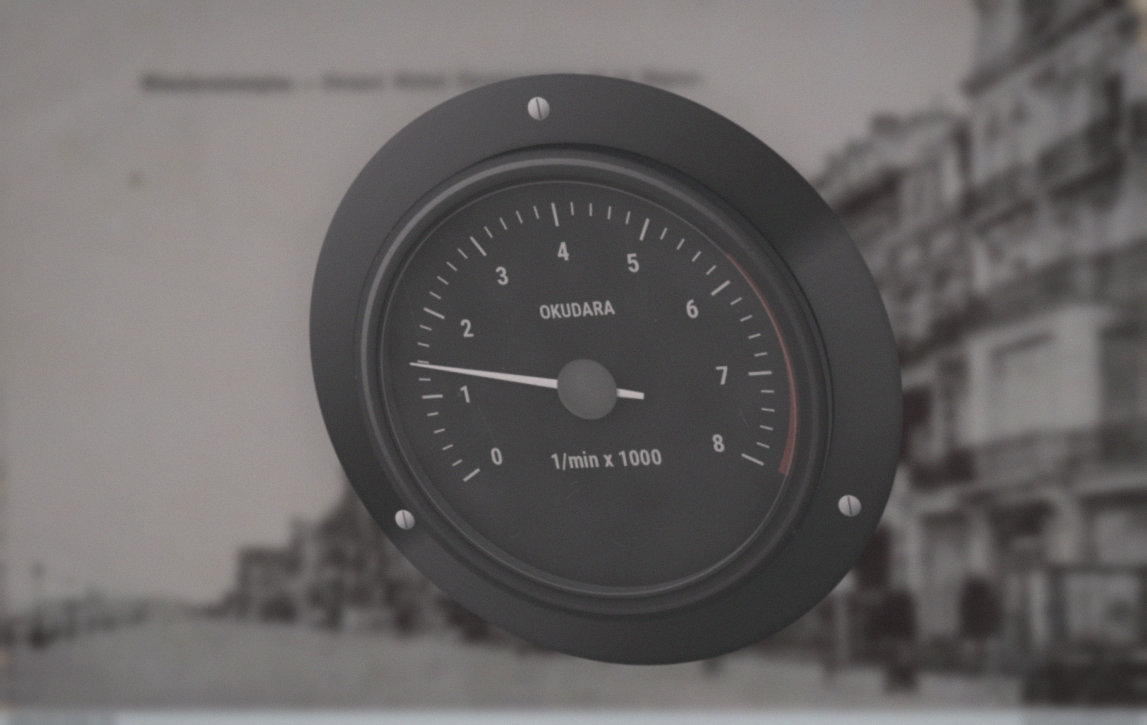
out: 1400 rpm
